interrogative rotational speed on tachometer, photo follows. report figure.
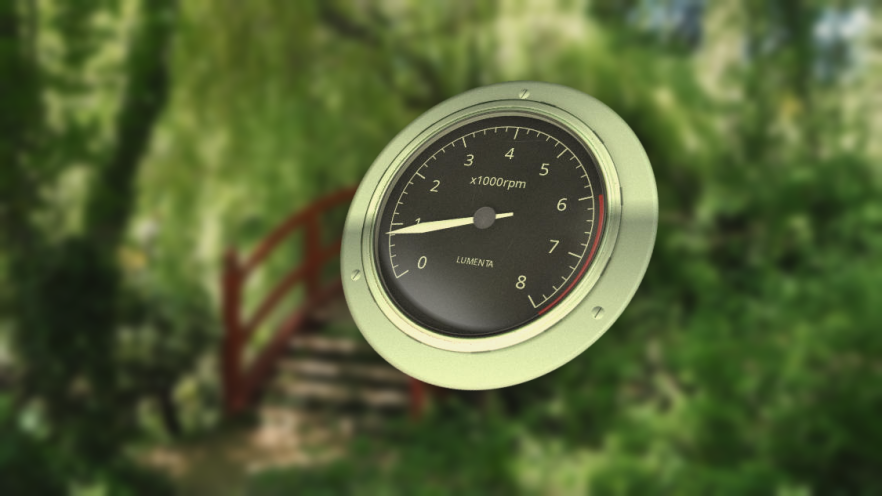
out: 800 rpm
